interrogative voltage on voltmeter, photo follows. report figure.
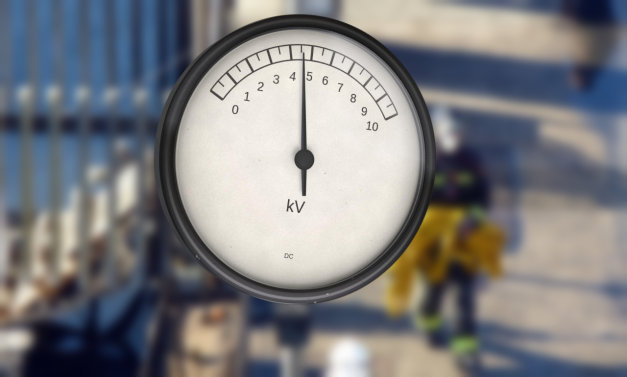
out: 4.5 kV
